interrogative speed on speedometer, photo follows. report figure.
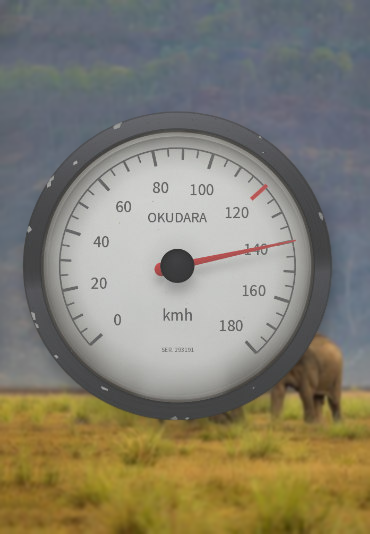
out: 140 km/h
